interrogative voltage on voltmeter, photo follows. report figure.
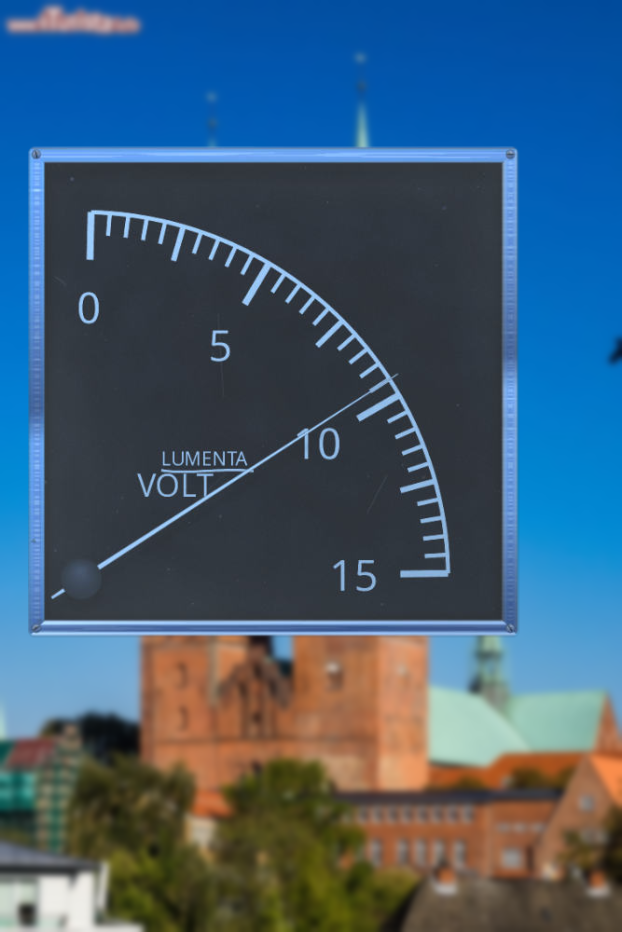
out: 9.5 V
